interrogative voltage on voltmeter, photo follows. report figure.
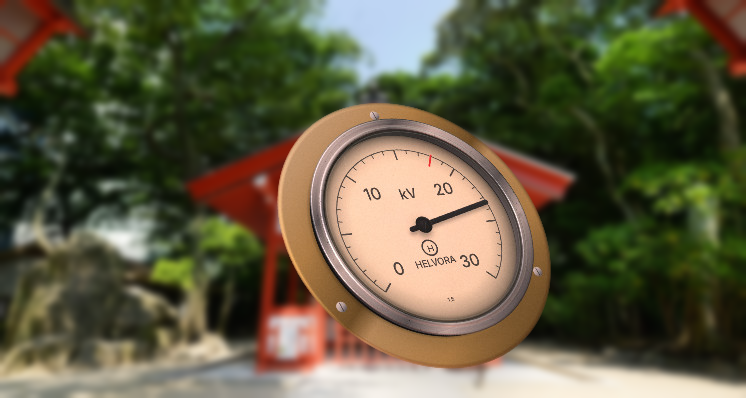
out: 23.5 kV
